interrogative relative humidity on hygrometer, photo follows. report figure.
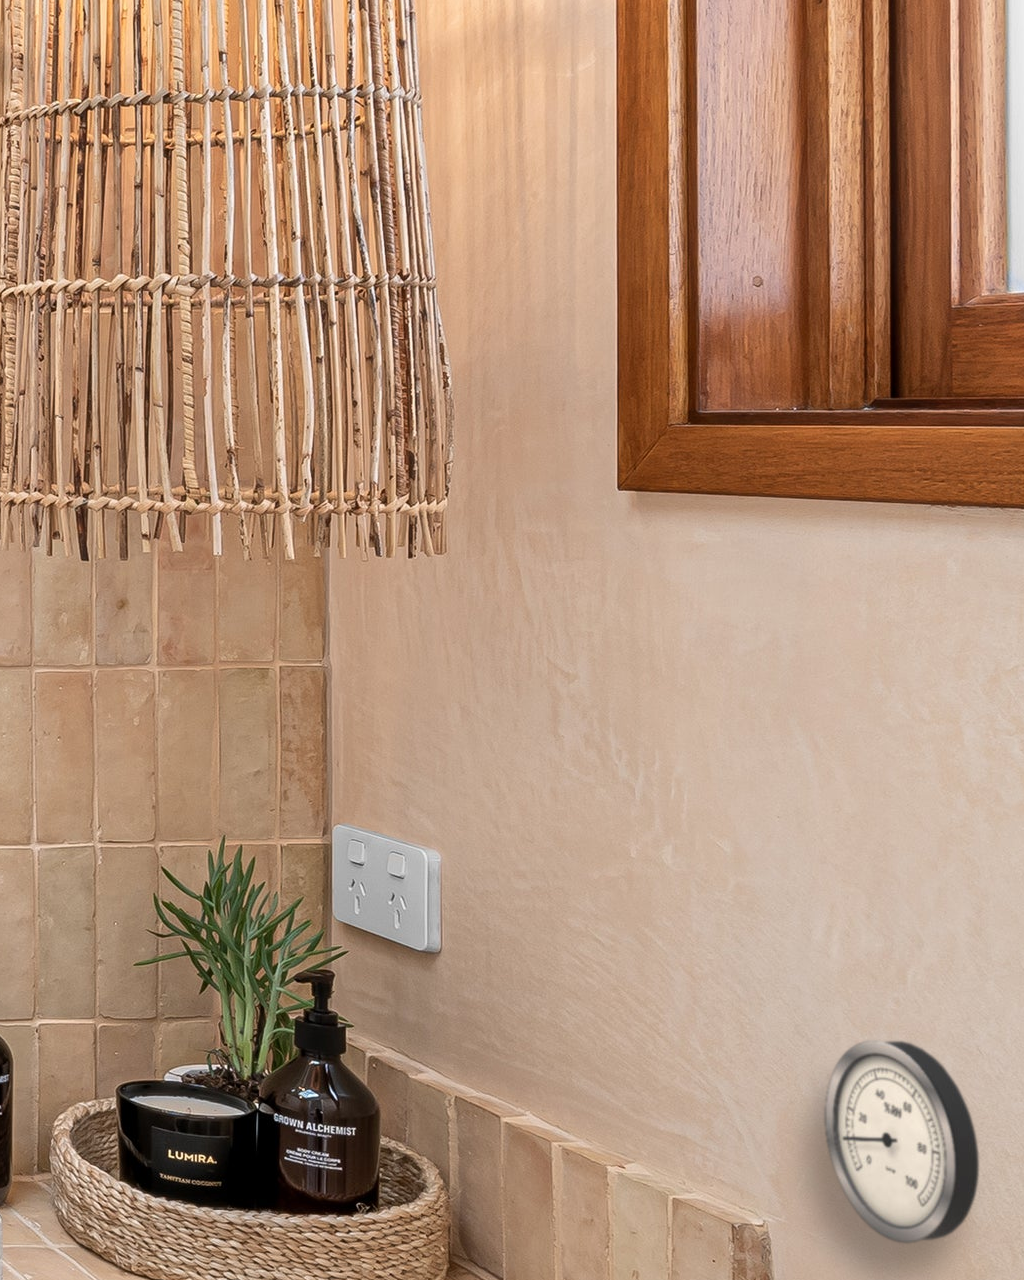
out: 10 %
